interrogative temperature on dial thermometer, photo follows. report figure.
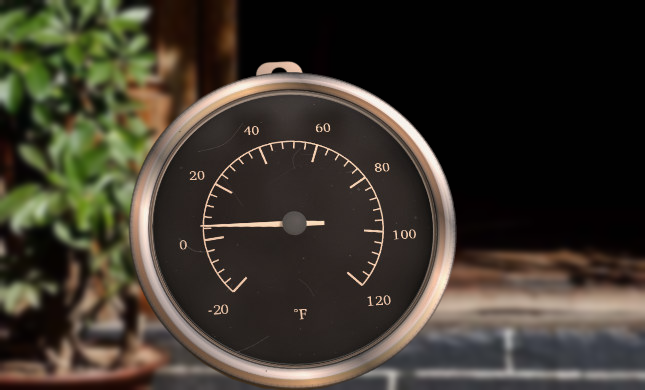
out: 4 °F
